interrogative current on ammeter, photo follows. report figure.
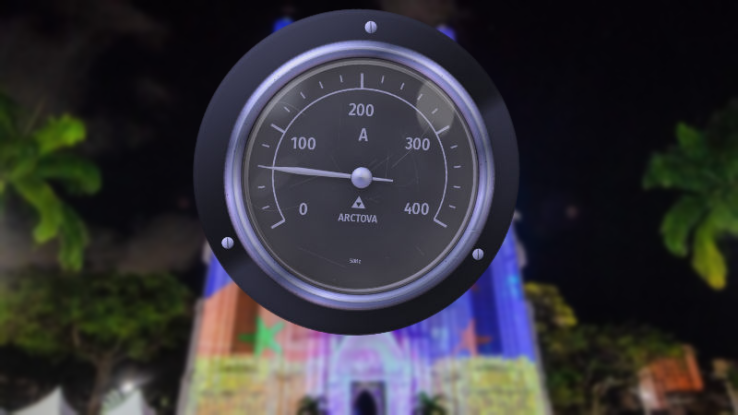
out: 60 A
